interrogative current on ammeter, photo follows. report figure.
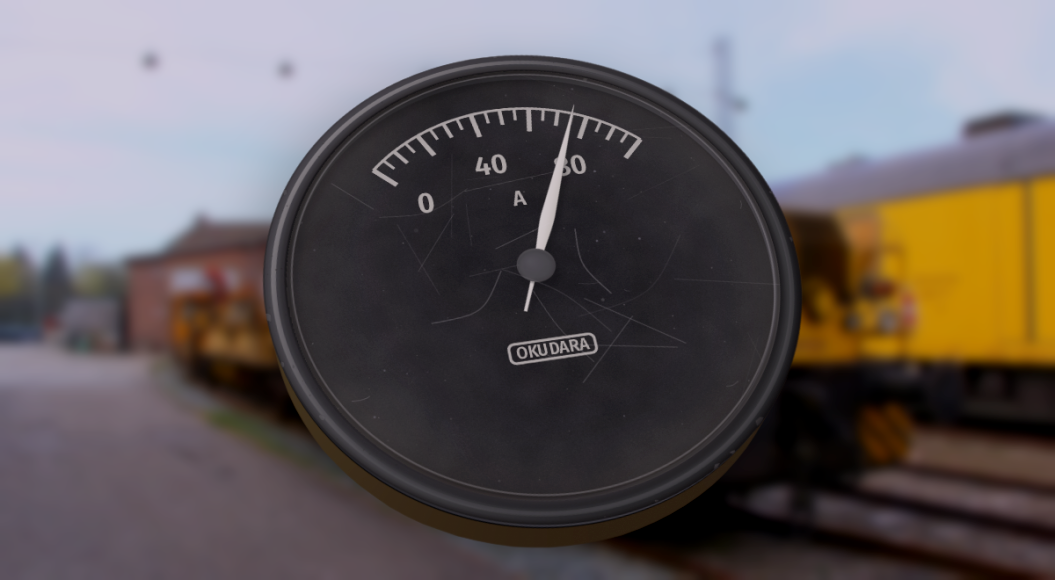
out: 75 A
